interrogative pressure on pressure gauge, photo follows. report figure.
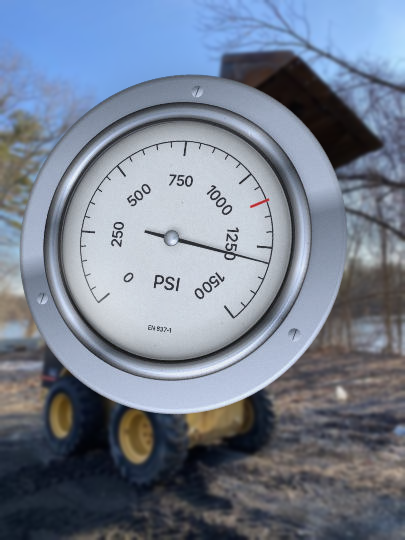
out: 1300 psi
